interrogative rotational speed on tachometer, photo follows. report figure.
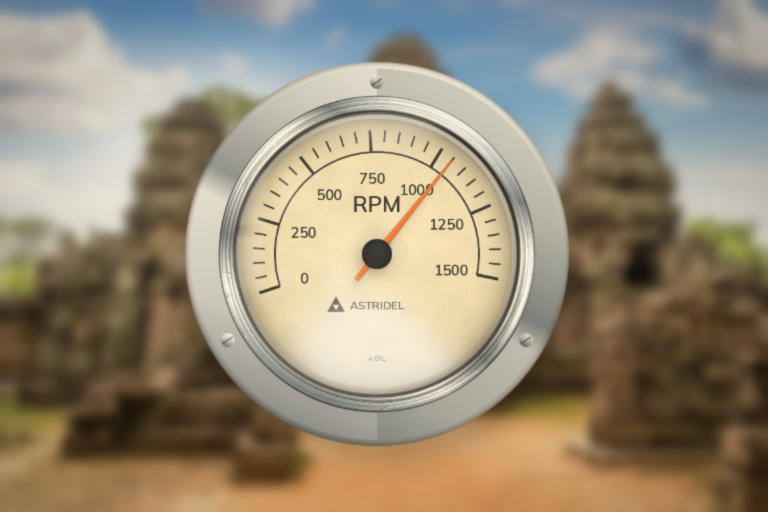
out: 1050 rpm
